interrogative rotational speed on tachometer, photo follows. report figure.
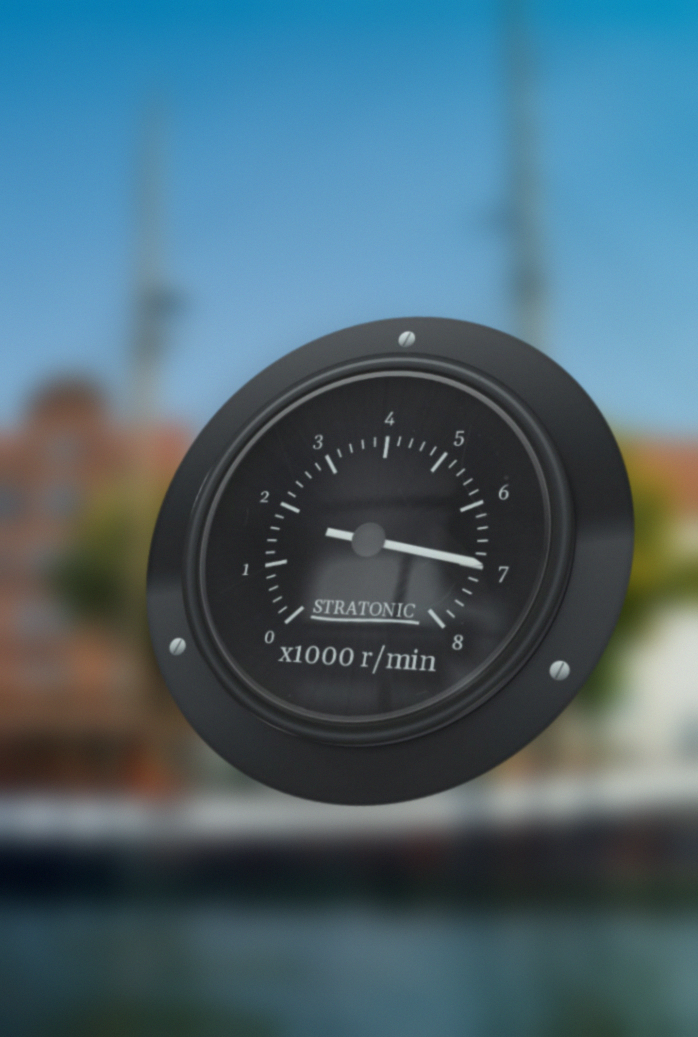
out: 7000 rpm
